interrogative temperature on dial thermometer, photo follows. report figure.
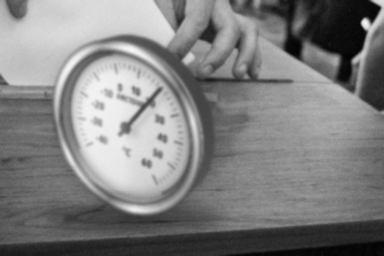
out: 20 °C
